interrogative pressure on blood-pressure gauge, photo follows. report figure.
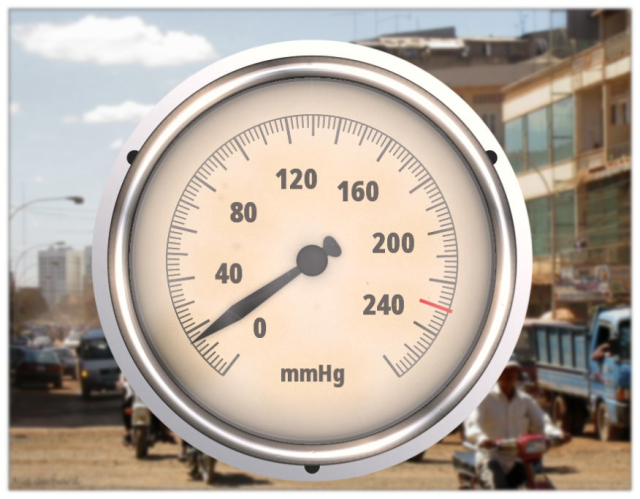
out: 16 mmHg
